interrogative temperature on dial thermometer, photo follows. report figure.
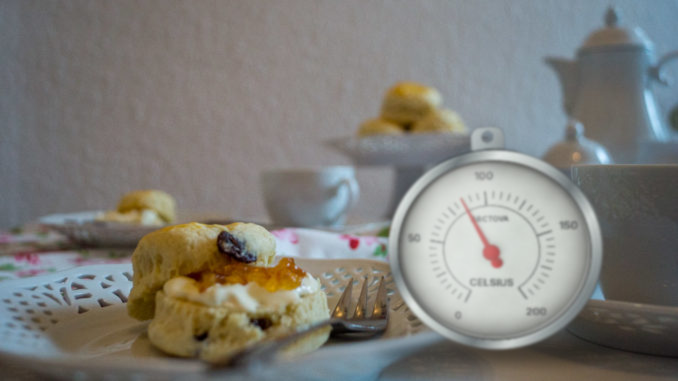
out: 85 °C
